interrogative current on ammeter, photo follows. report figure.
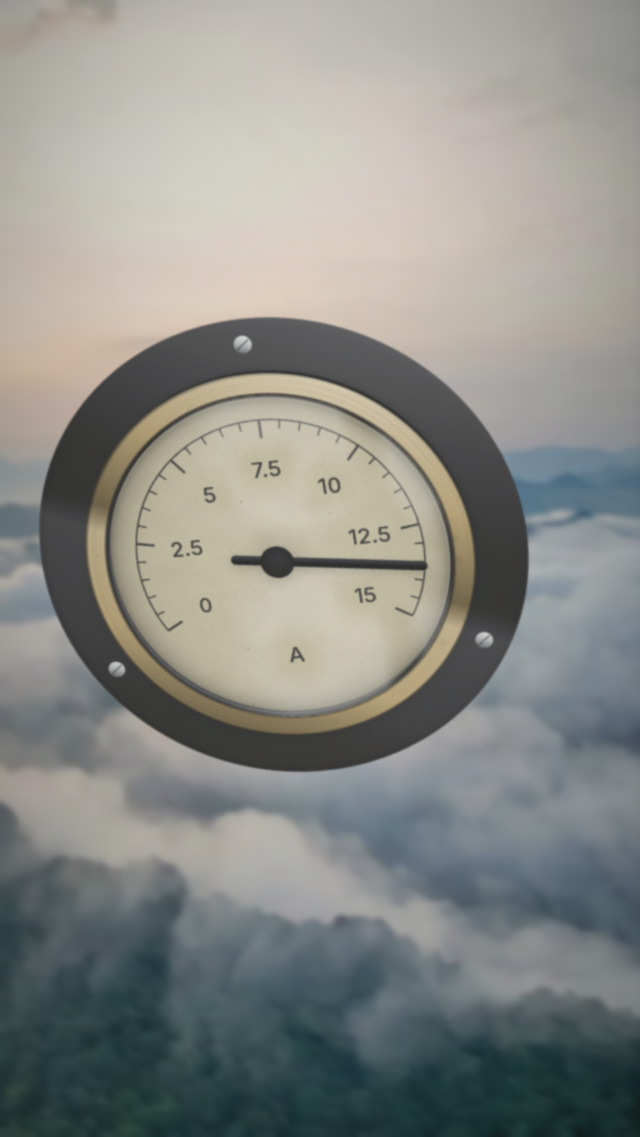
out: 13.5 A
